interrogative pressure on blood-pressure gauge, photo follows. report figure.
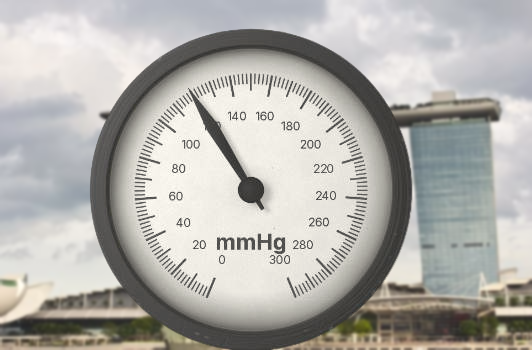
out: 120 mmHg
